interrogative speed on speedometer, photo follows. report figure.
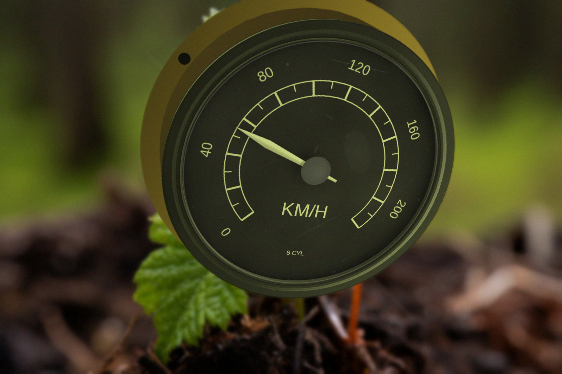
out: 55 km/h
